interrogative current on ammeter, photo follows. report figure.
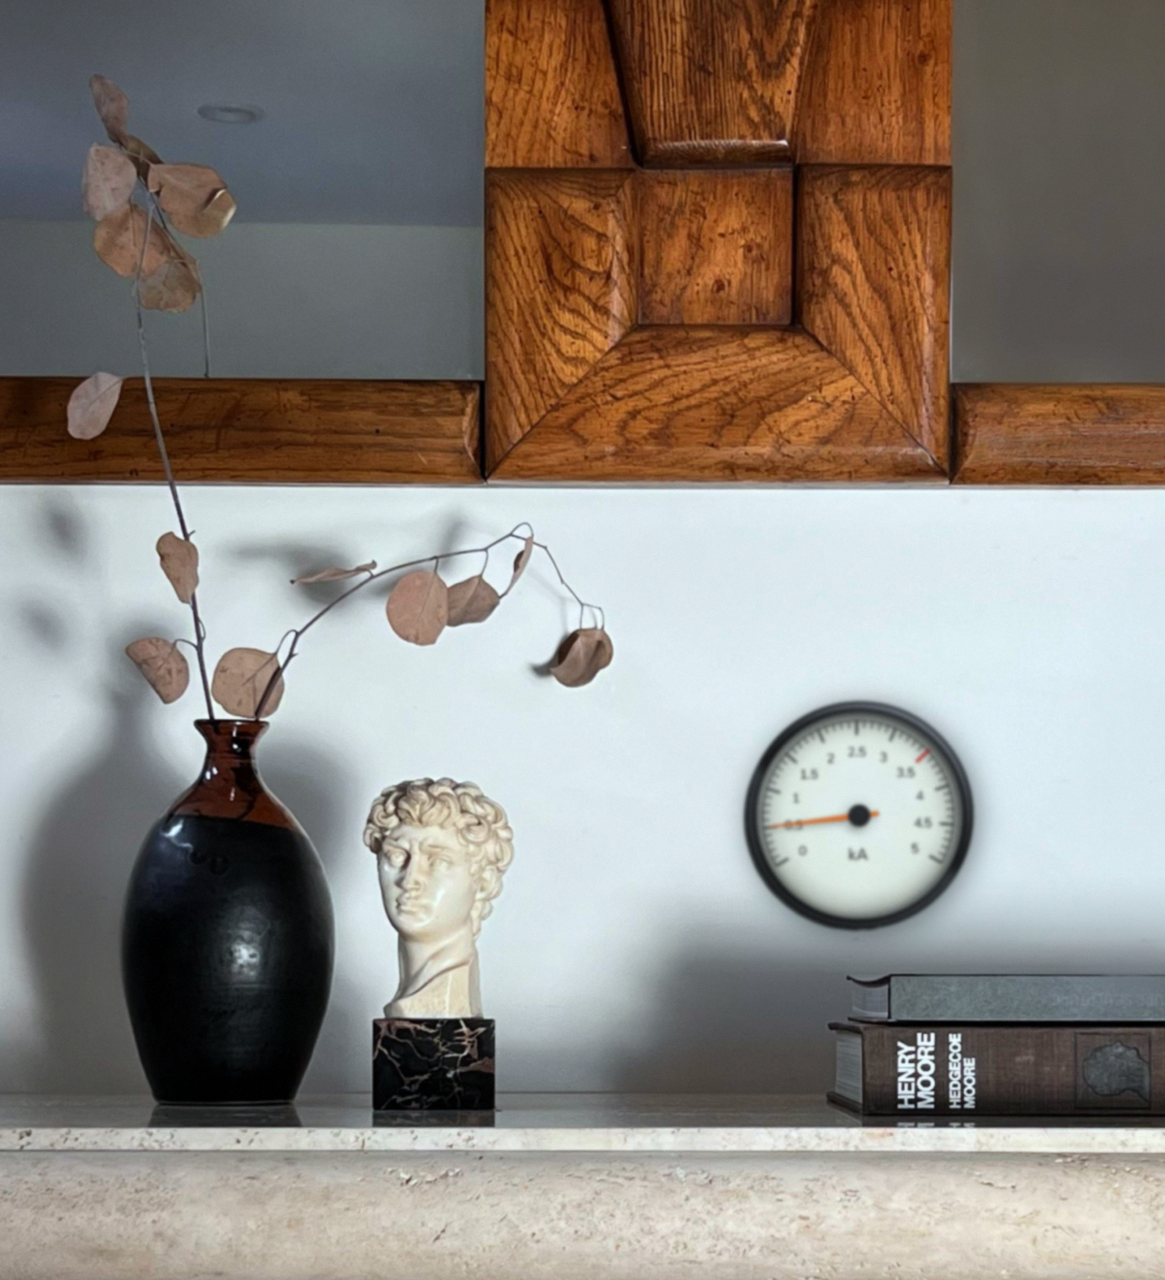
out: 0.5 kA
